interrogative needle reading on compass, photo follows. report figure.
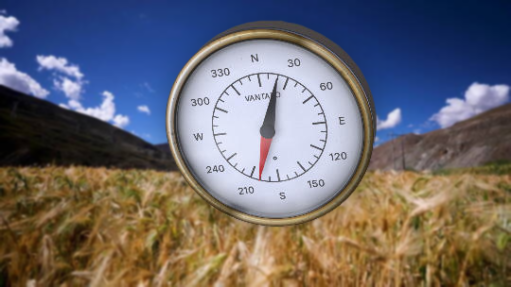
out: 200 °
